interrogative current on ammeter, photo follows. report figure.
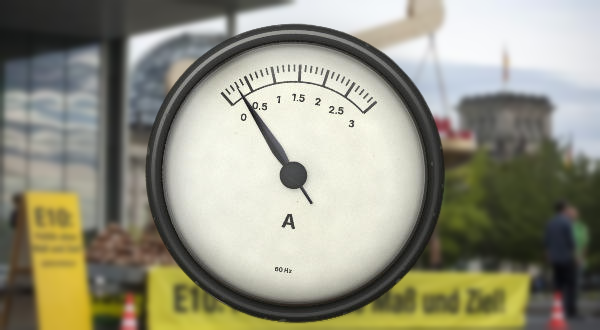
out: 0.3 A
